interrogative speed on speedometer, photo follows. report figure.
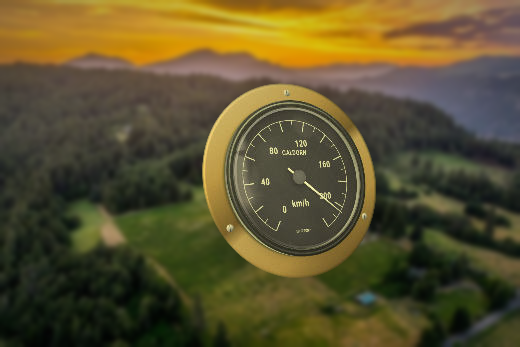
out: 205 km/h
